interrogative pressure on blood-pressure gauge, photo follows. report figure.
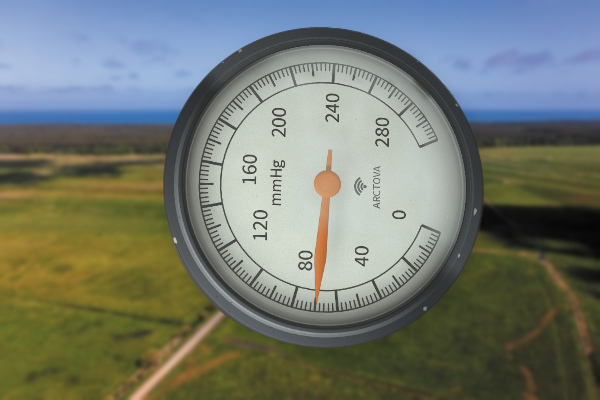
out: 70 mmHg
